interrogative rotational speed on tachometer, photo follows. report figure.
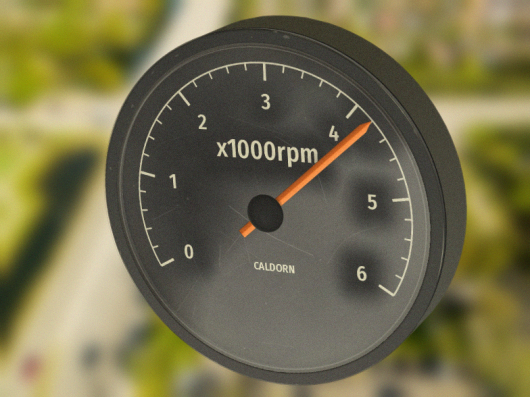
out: 4200 rpm
